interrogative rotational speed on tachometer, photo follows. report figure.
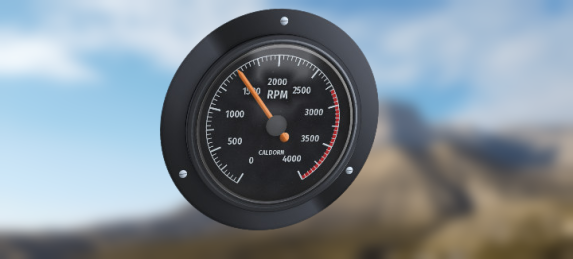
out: 1500 rpm
